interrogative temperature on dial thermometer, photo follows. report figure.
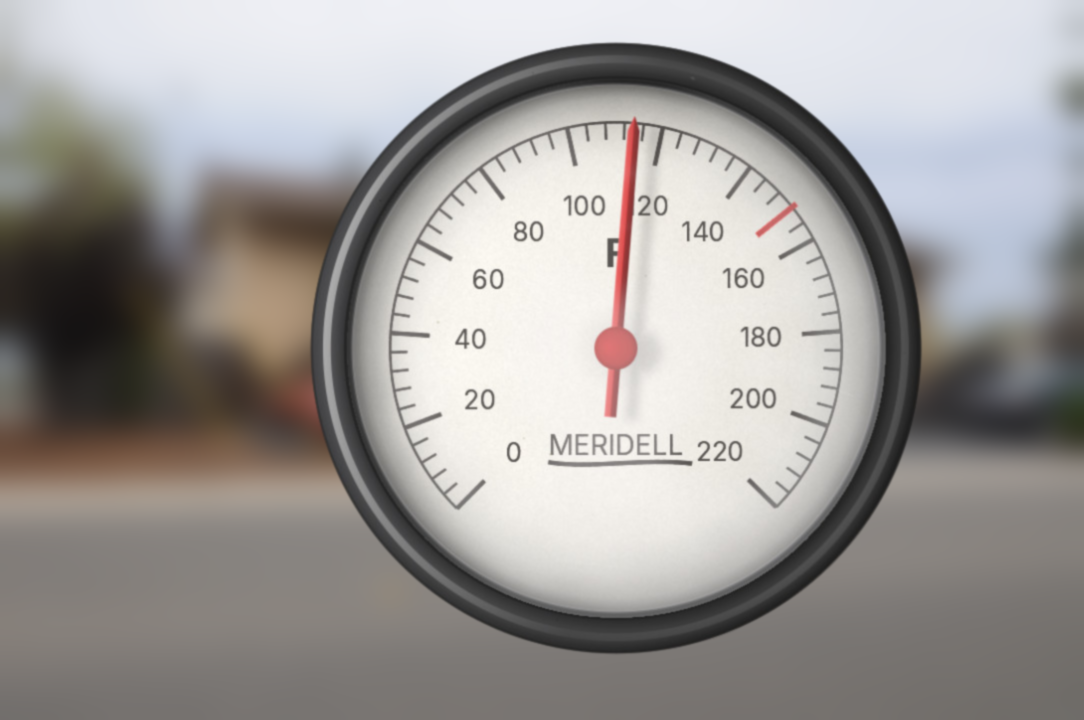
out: 114 °F
